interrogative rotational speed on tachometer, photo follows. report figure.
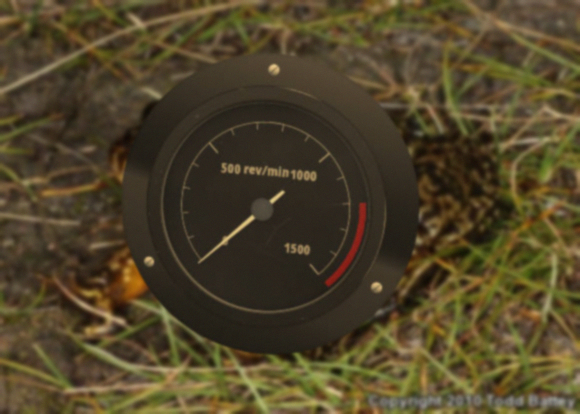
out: 0 rpm
